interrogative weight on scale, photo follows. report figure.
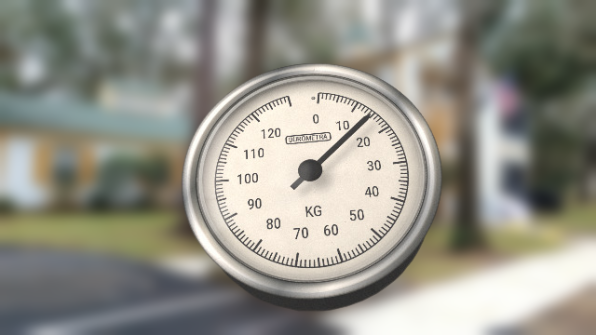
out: 15 kg
